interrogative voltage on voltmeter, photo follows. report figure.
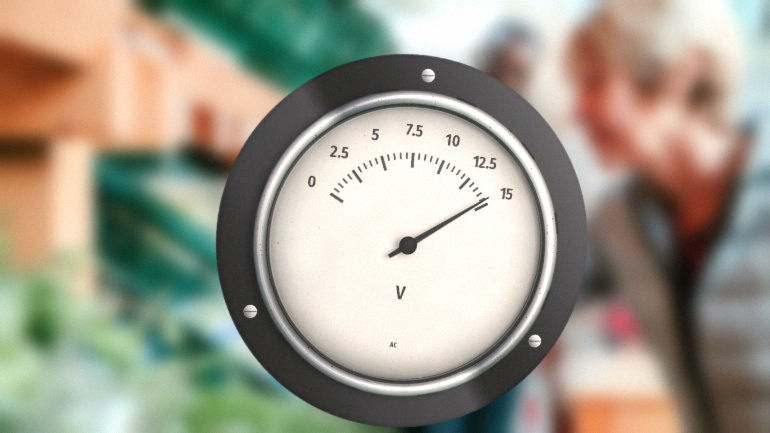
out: 14.5 V
